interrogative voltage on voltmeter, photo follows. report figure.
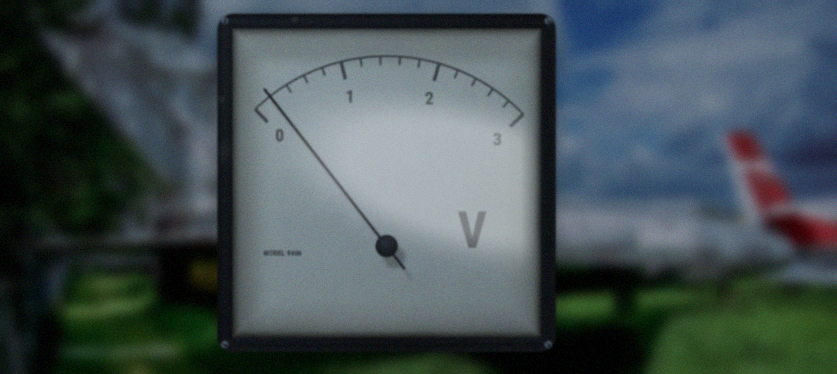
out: 0.2 V
